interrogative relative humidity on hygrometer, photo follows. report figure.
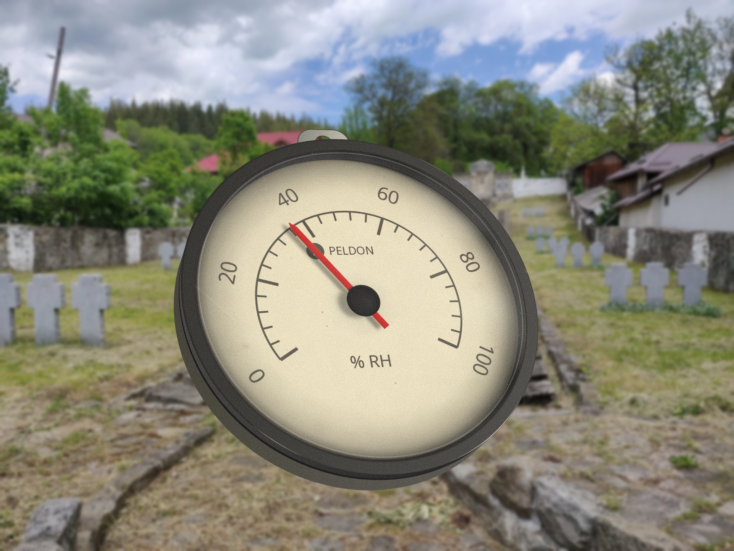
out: 36 %
